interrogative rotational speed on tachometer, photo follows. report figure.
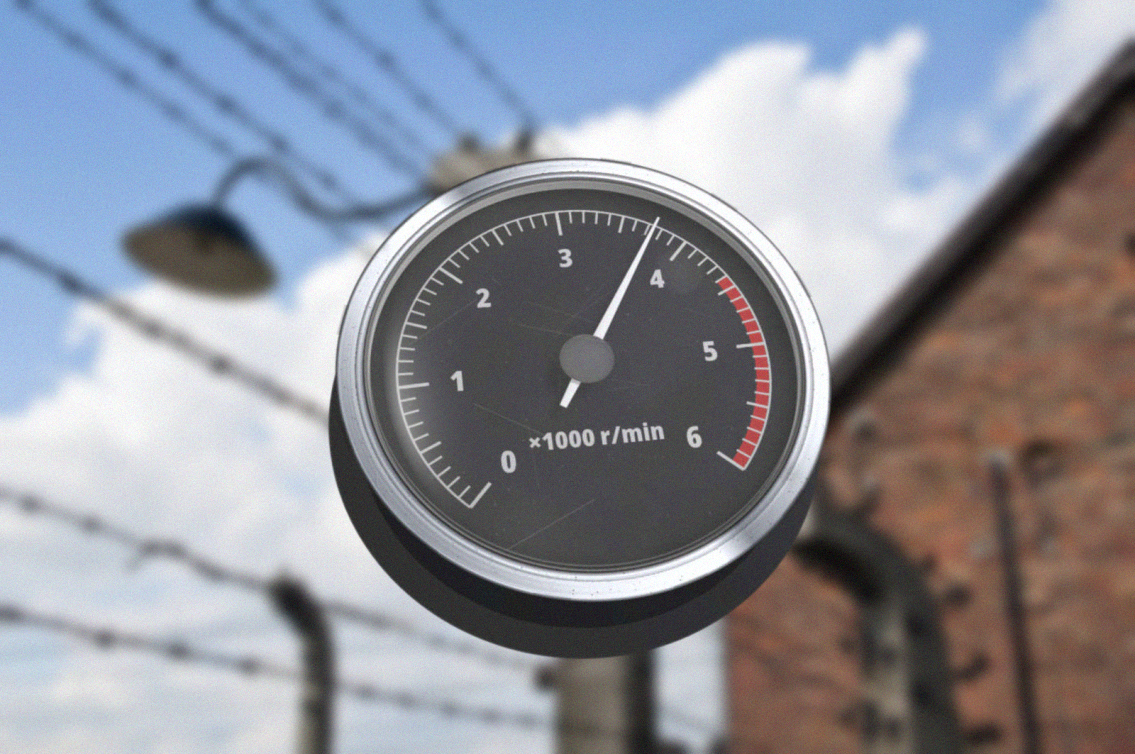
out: 3750 rpm
